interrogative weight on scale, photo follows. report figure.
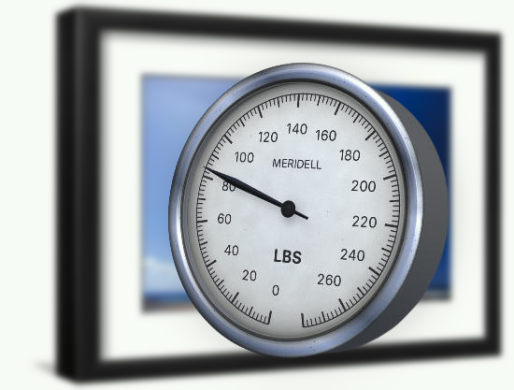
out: 84 lb
